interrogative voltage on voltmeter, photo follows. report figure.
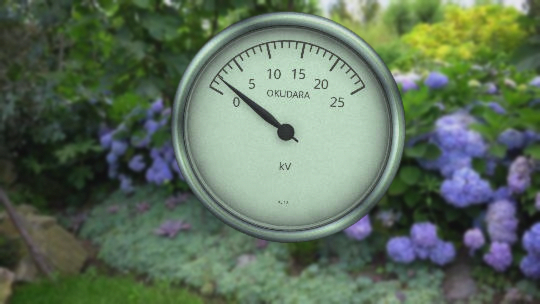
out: 2 kV
